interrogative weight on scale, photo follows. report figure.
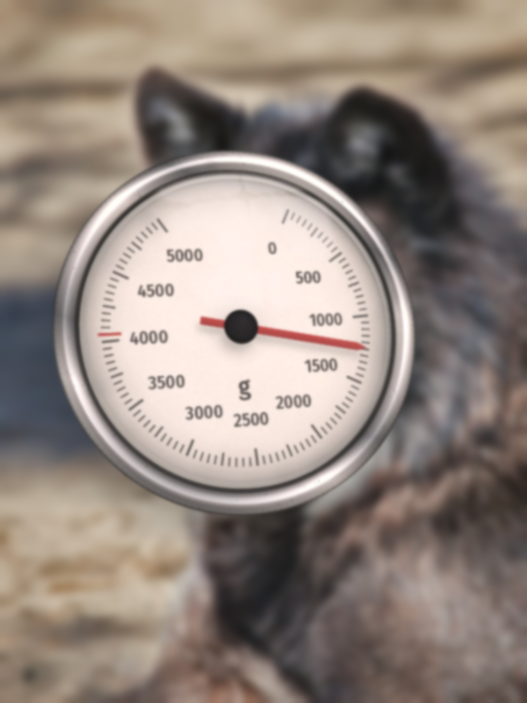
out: 1250 g
